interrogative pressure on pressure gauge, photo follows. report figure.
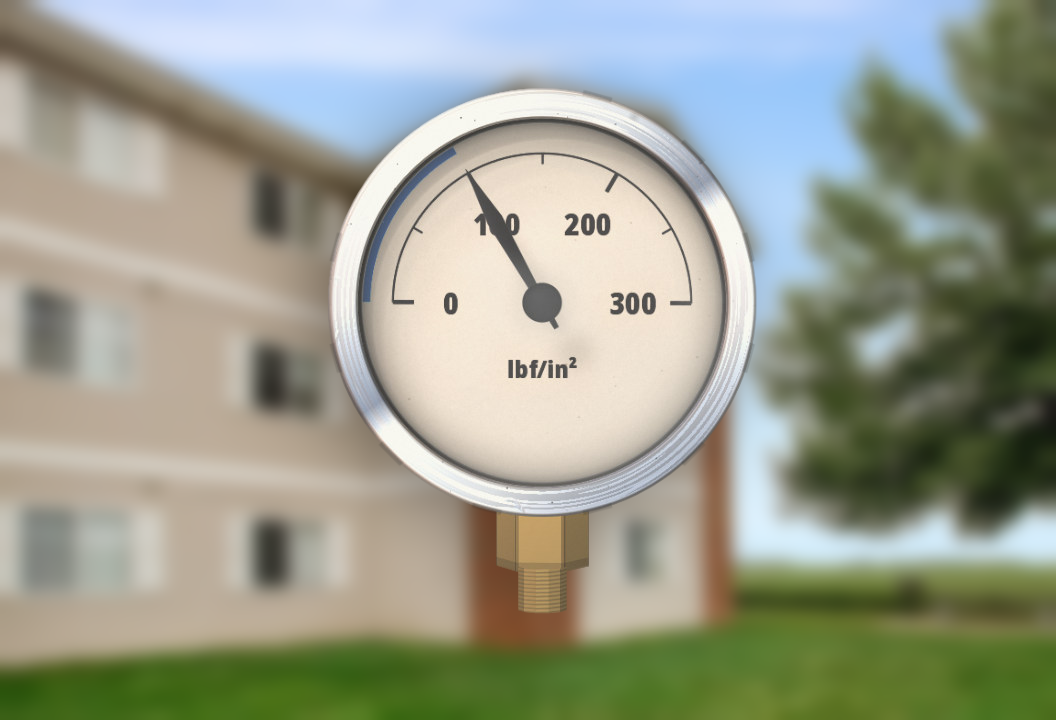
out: 100 psi
